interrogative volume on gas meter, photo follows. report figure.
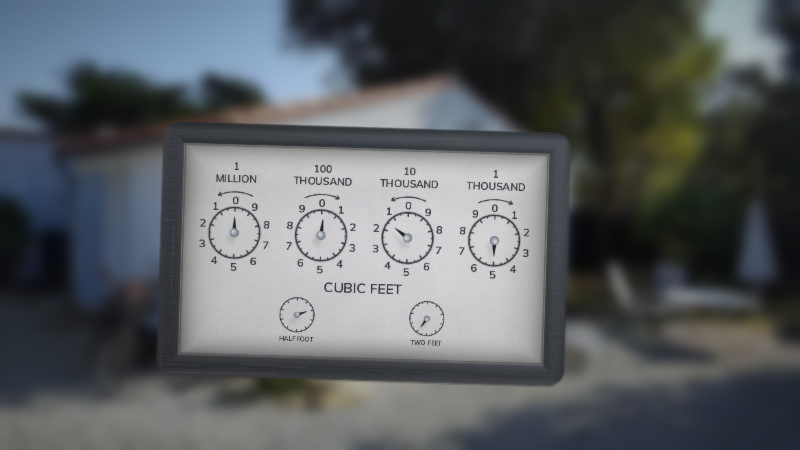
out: 1500 ft³
